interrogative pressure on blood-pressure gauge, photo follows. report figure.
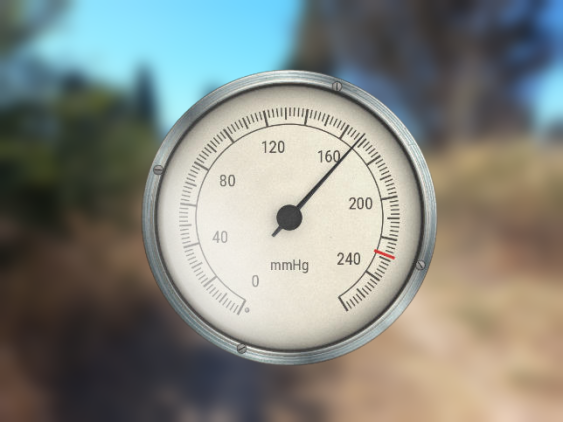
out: 168 mmHg
